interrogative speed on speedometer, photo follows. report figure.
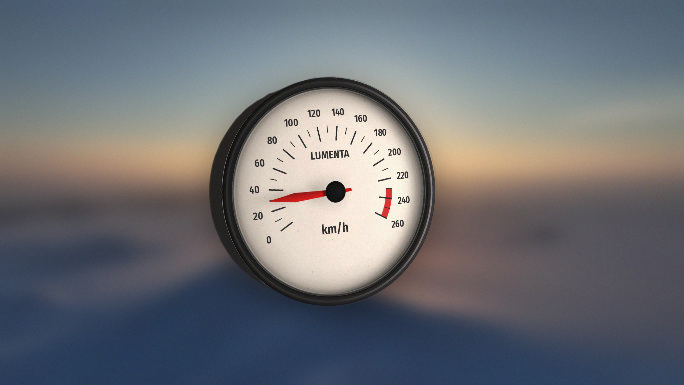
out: 30 km/h
